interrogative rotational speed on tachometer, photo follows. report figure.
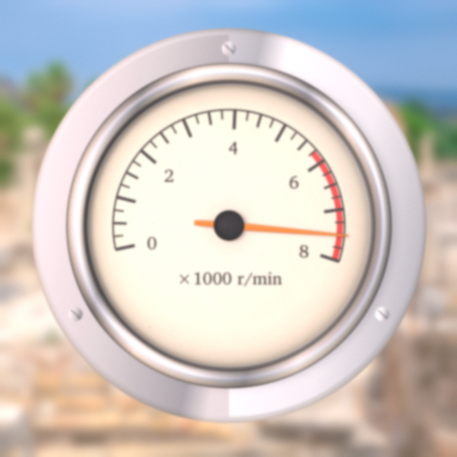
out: 7500 rpm
